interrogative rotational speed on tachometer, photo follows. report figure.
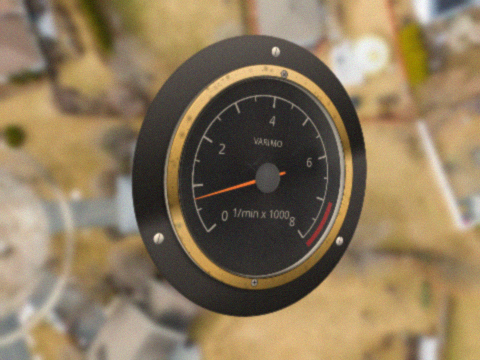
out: 750 rpm
